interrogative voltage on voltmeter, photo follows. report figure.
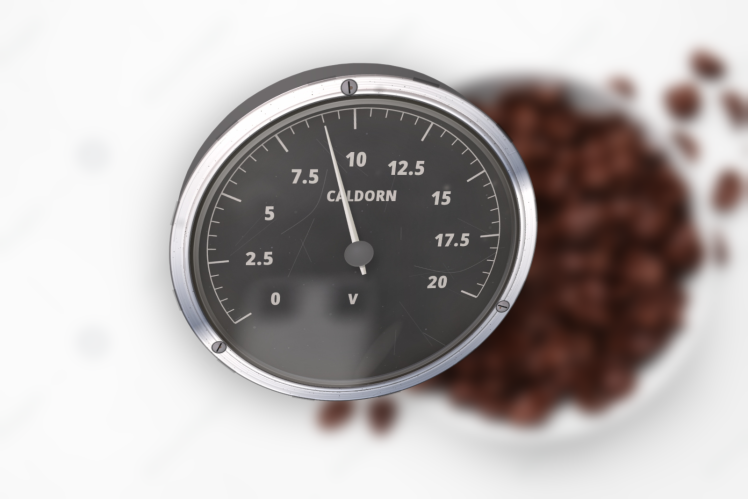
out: 9 V
